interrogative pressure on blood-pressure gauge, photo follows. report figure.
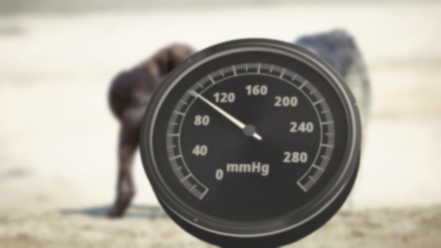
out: 100 mmHg
